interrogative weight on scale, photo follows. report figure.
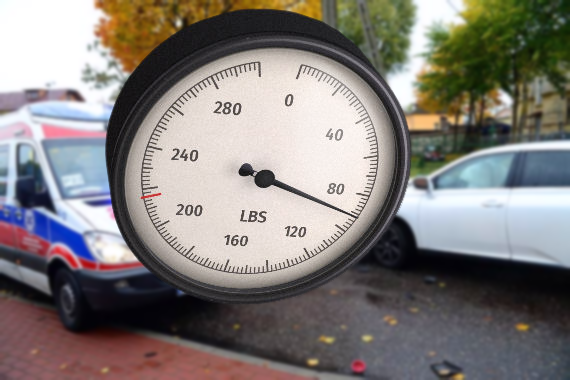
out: 90 lb
